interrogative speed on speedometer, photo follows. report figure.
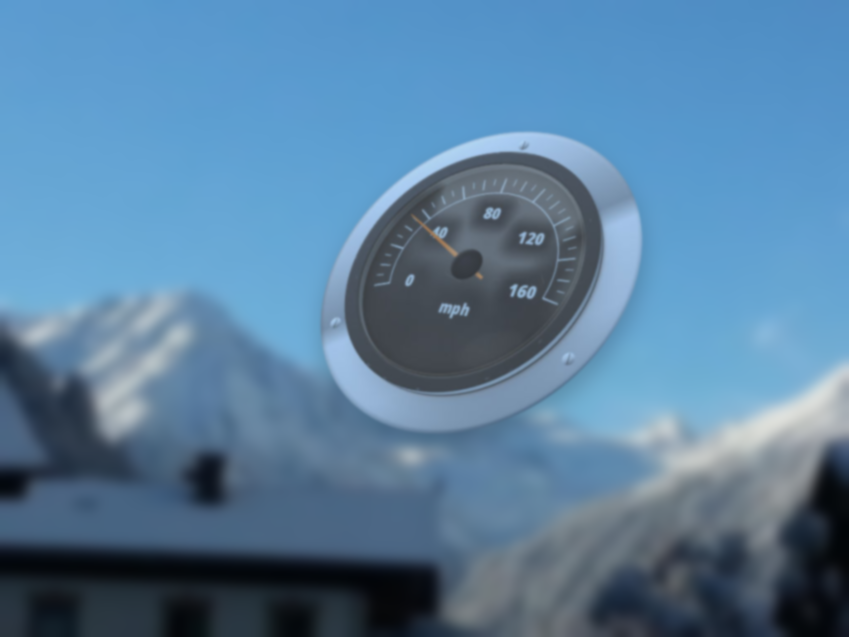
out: 35 mph
